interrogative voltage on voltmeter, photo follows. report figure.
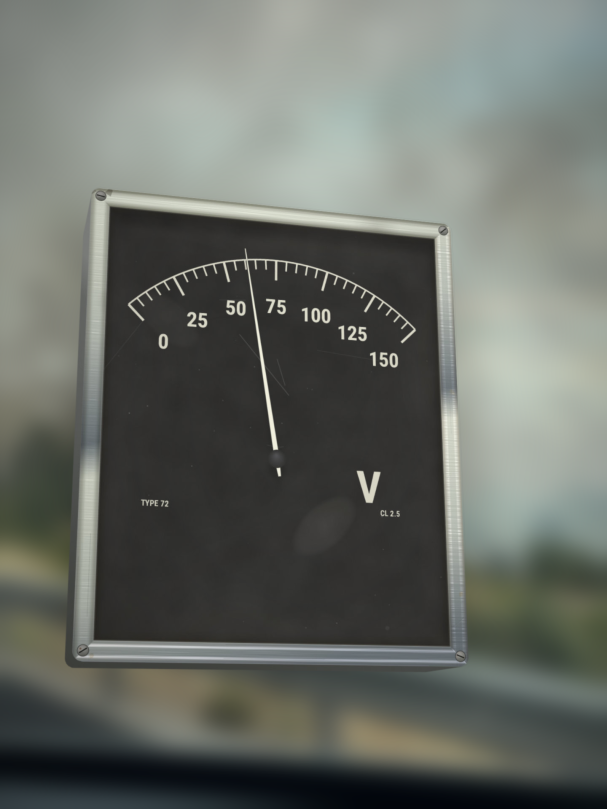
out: 60 V
